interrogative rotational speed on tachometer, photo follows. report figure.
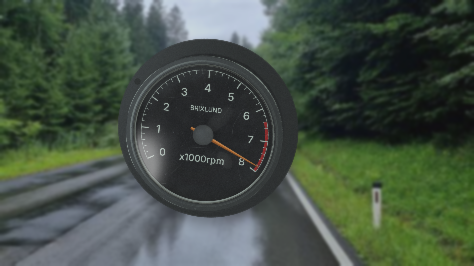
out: 7800 rpm
